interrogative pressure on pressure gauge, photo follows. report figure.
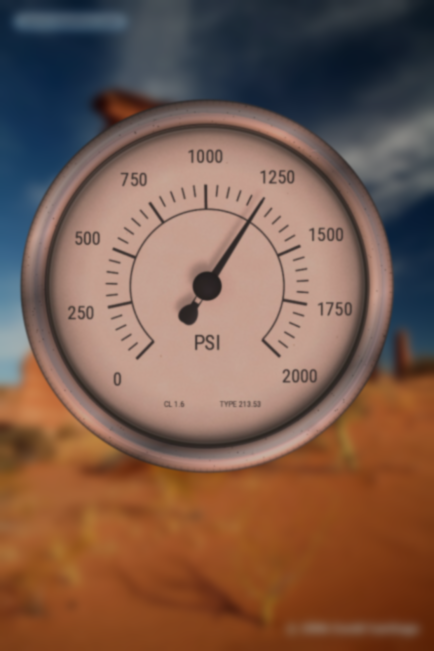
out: 1250 psi
